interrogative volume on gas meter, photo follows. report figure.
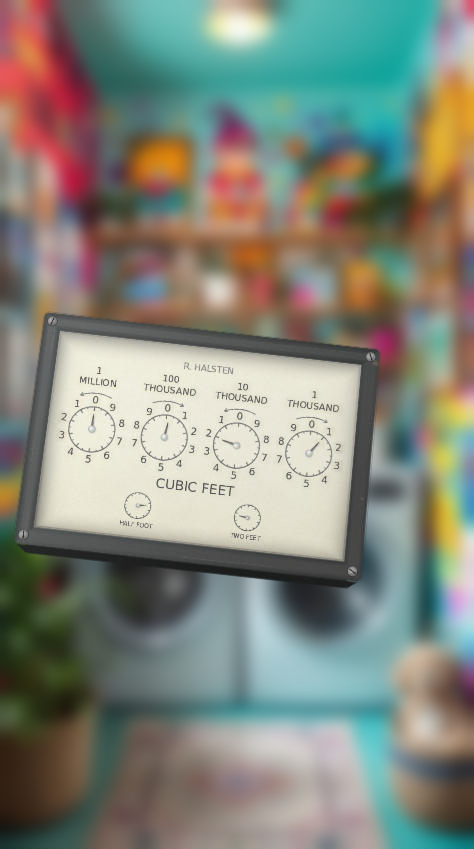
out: 2100 ft³
